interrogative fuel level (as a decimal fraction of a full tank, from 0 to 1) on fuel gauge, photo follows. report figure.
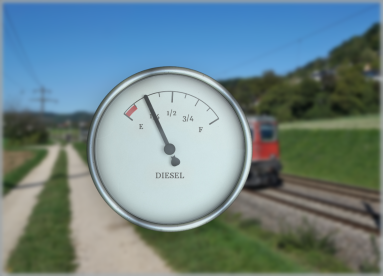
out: 0.25
